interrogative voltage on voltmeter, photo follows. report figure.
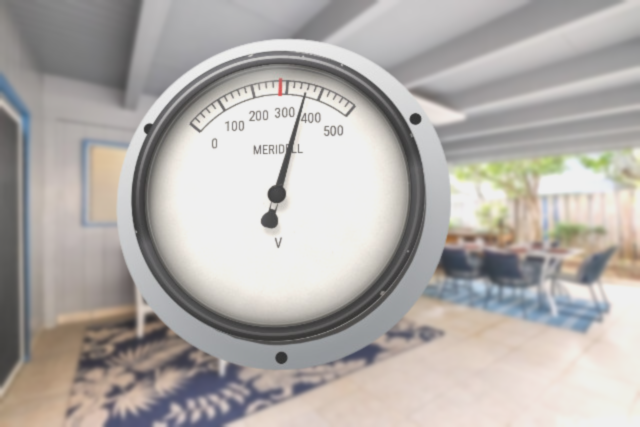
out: 360 V
